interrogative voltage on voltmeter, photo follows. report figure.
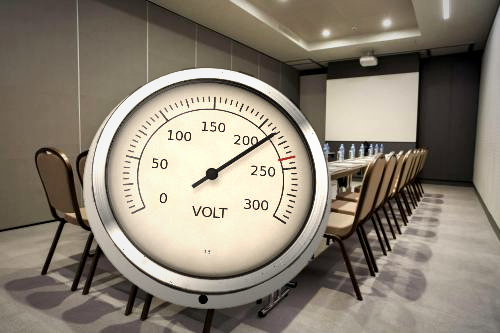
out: 215 V
